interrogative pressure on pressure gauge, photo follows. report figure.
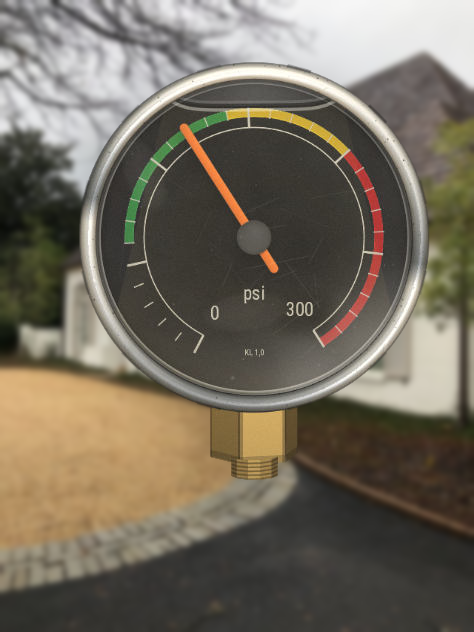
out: 120 psi
